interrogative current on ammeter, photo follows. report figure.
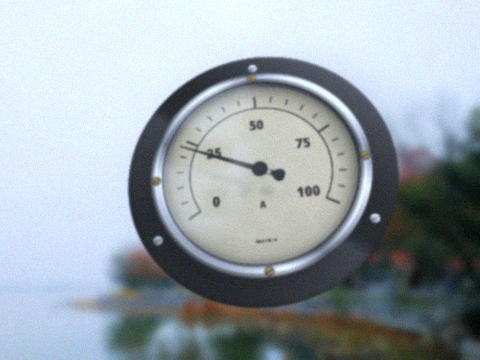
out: 22.5 A
